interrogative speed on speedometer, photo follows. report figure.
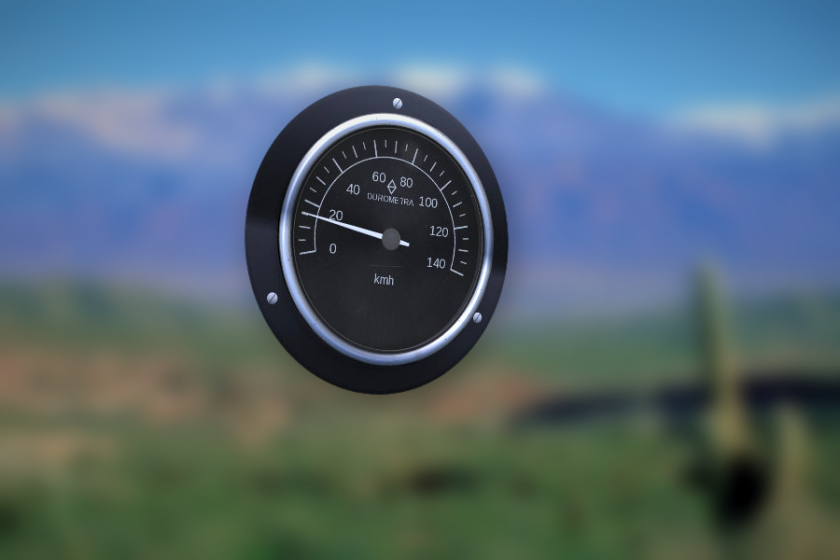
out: 15 km/h
